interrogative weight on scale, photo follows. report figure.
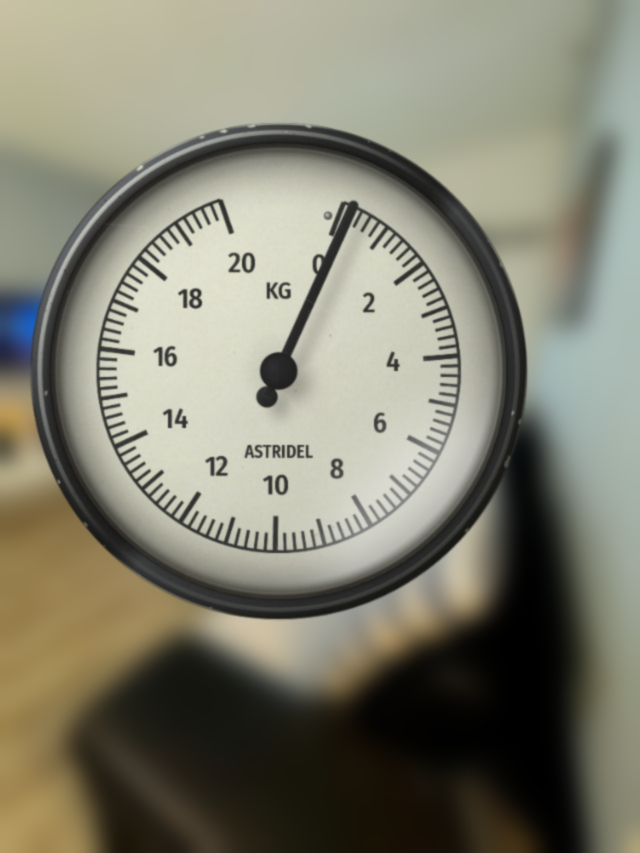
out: 0.2 kg
